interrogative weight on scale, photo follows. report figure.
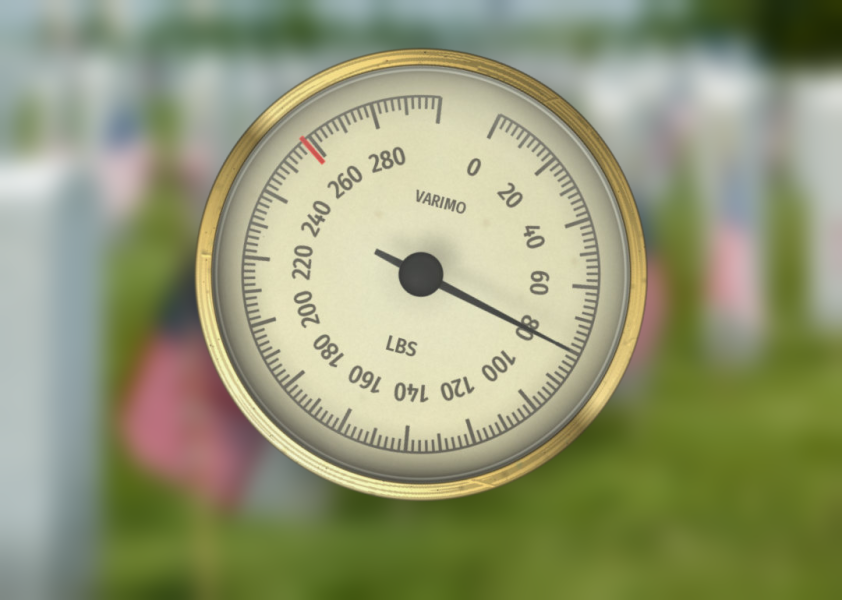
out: 80 lb
